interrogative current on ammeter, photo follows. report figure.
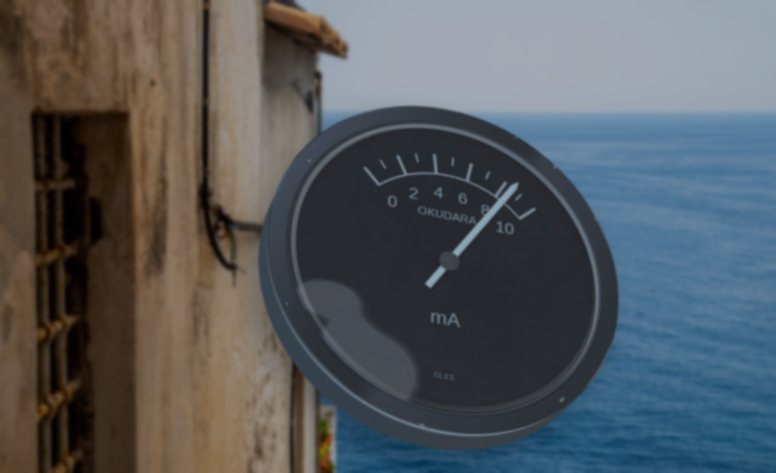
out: 8.5 mA
